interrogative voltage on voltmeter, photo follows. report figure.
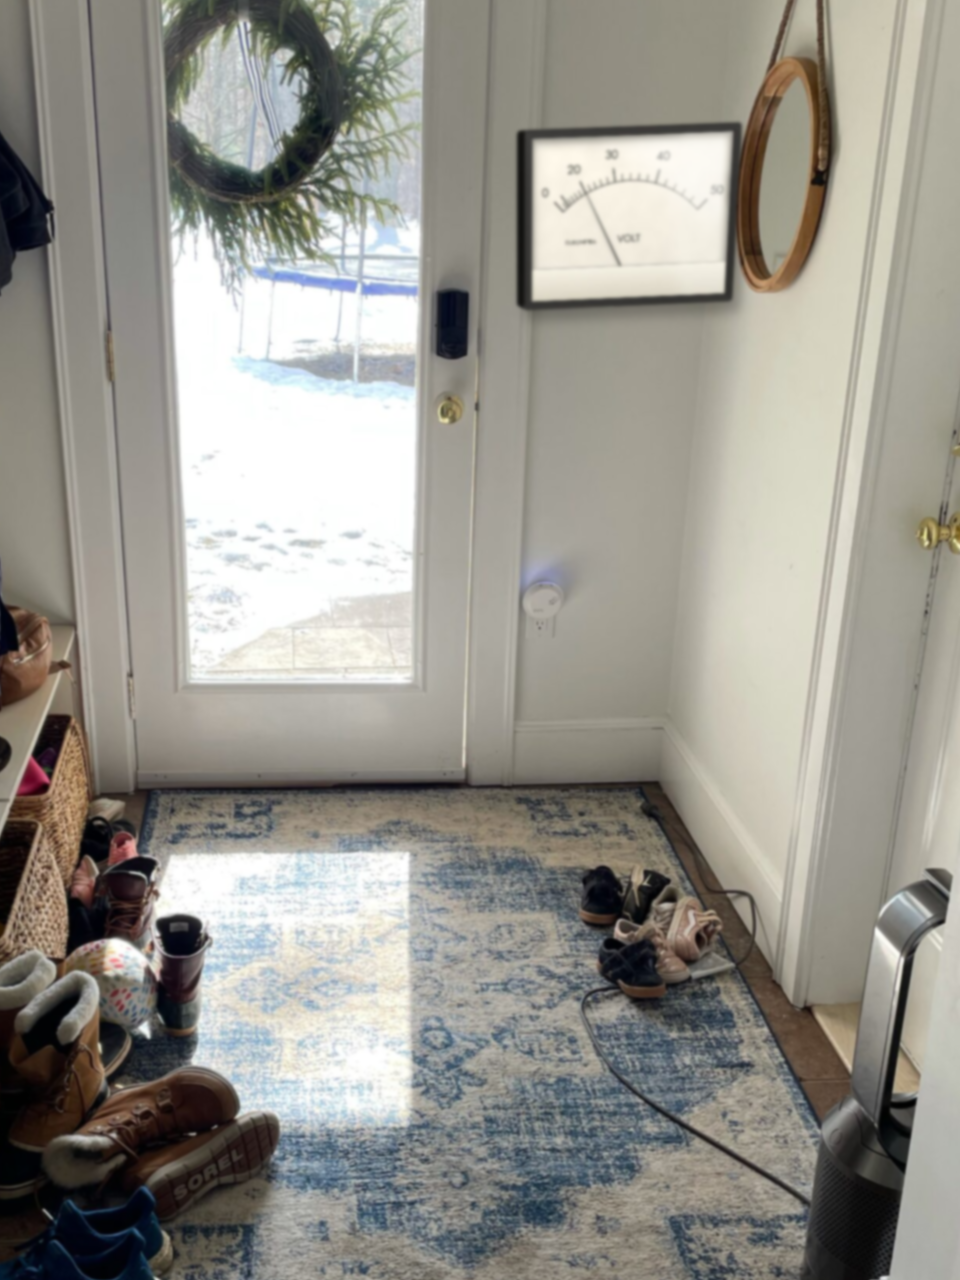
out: 20 V
